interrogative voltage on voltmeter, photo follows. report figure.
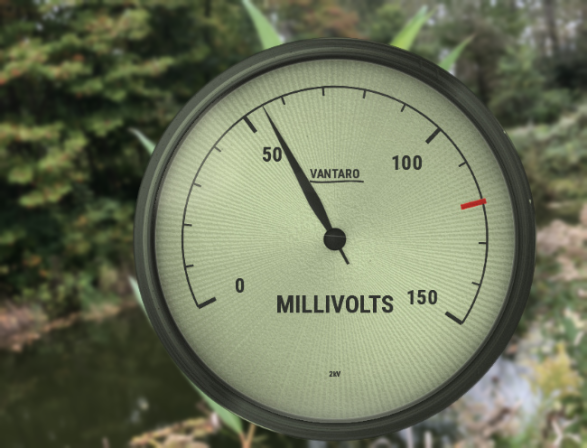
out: 55 mV
